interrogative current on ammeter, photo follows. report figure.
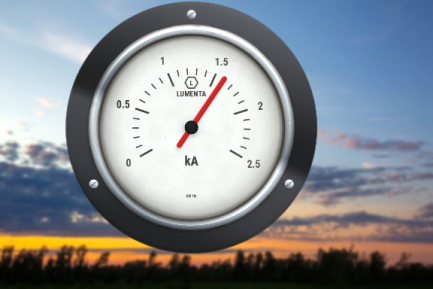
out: 1.6 kA
